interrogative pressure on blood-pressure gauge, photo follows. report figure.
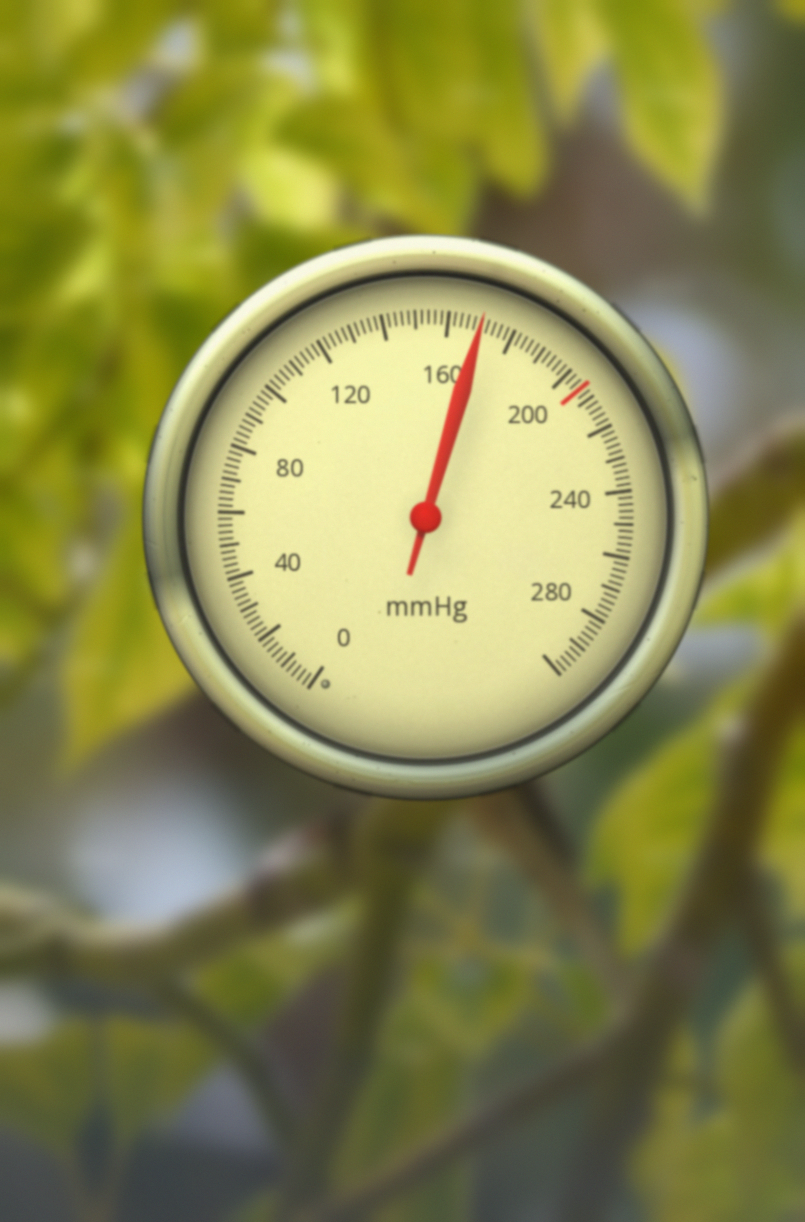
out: 170 mmHg
